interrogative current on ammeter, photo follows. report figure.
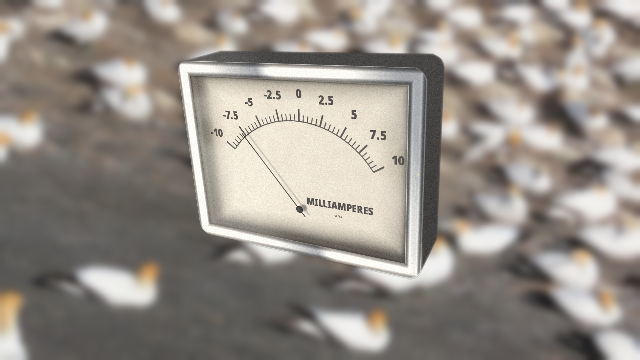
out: -7.5 mA
